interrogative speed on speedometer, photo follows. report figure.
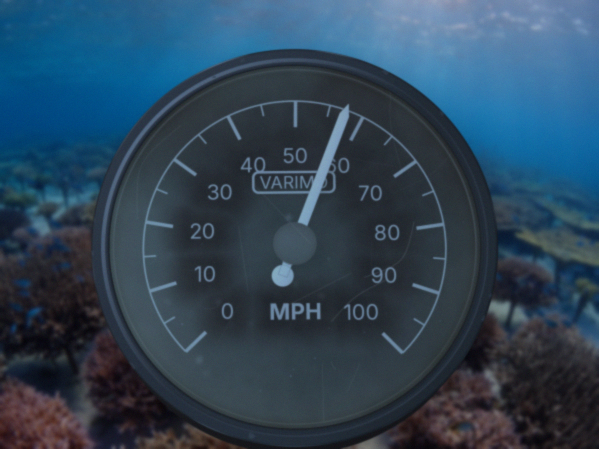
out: 57.5 mph
